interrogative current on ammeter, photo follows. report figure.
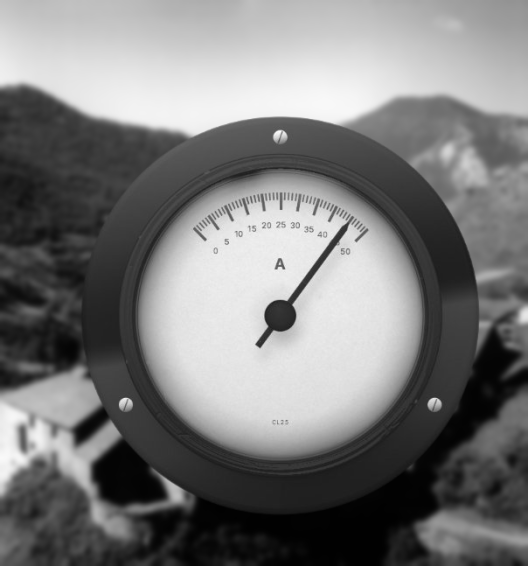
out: 45 A
